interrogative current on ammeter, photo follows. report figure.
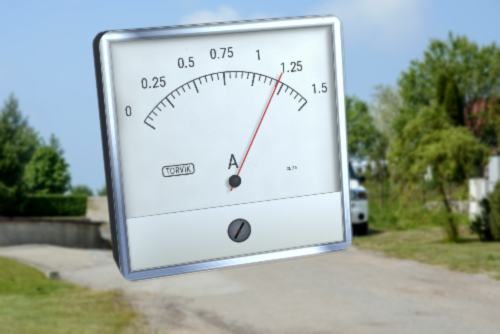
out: 1.2 A
